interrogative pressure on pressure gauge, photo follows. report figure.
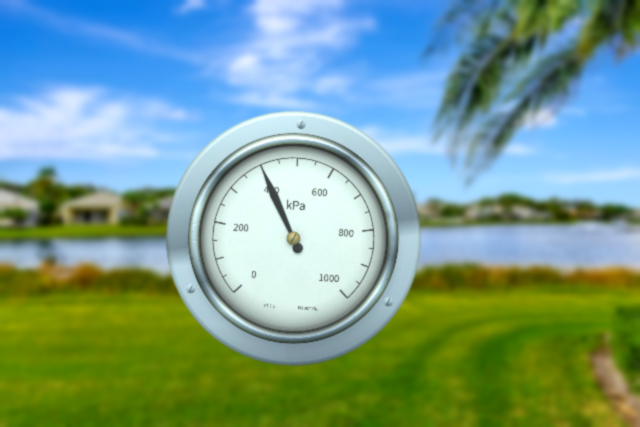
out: 400 kPa
